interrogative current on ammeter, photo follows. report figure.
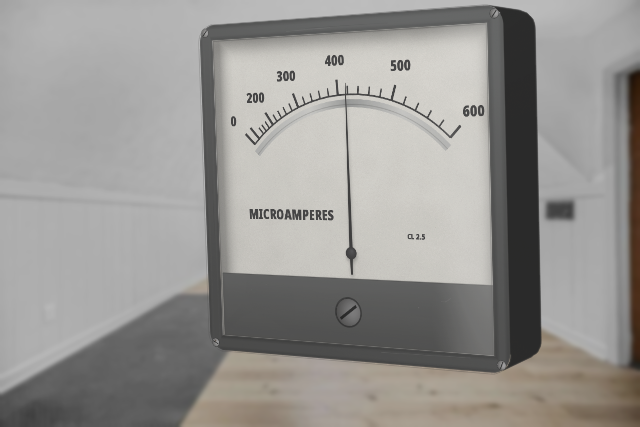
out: 420 µA
